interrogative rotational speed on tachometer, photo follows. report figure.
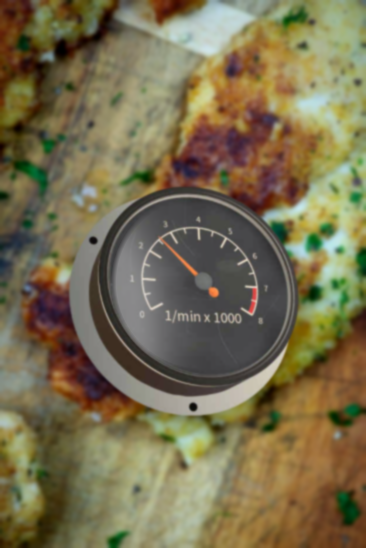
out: 2500 rpm
